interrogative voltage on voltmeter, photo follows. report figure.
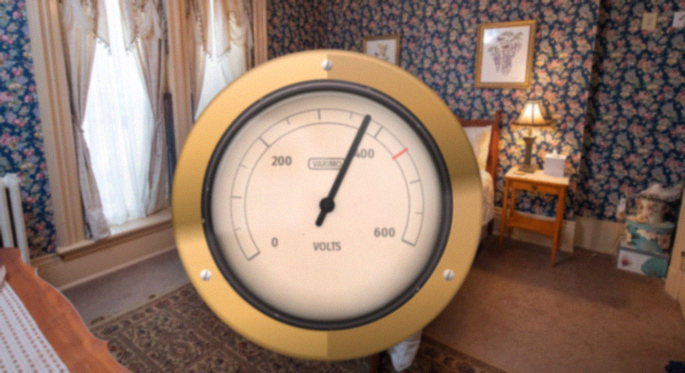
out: 375 V
